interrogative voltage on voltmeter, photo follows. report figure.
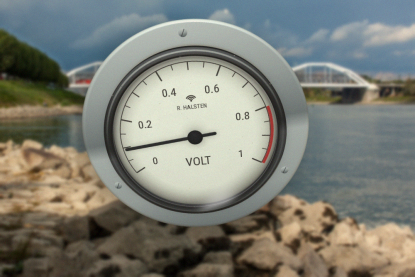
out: 0.1 V
